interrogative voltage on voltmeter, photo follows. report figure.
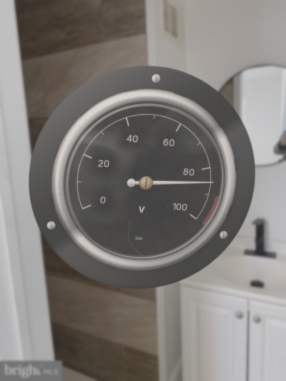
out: 85 V
